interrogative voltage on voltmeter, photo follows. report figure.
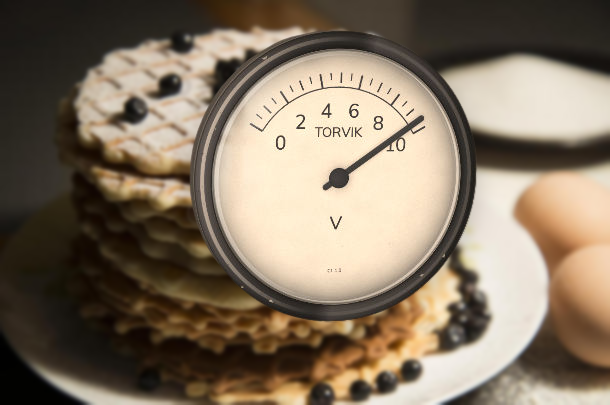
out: 9.5 V
